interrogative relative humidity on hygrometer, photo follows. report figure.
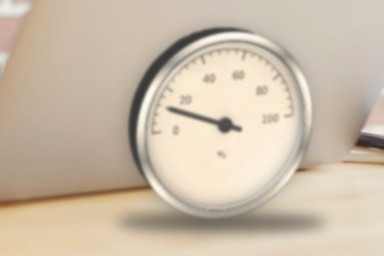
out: 12 %
